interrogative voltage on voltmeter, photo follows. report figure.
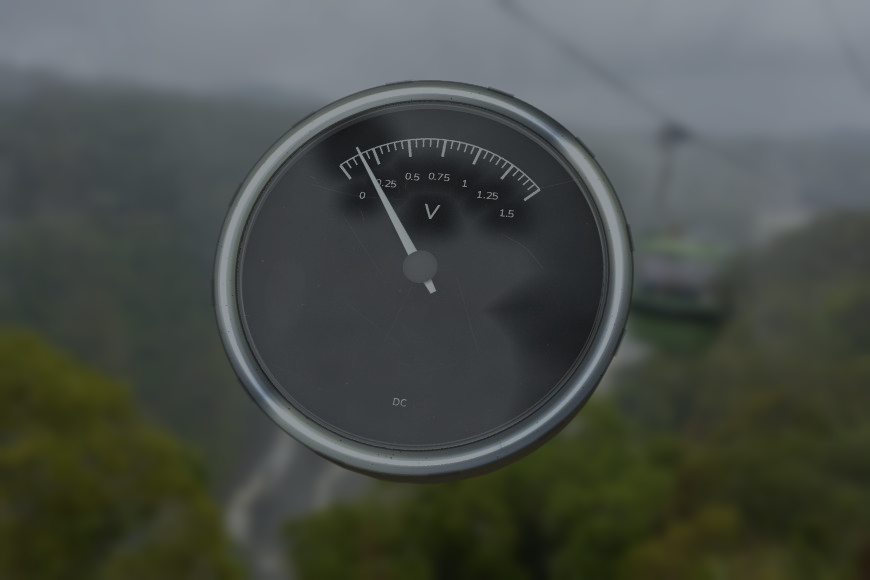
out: 0.15 V
